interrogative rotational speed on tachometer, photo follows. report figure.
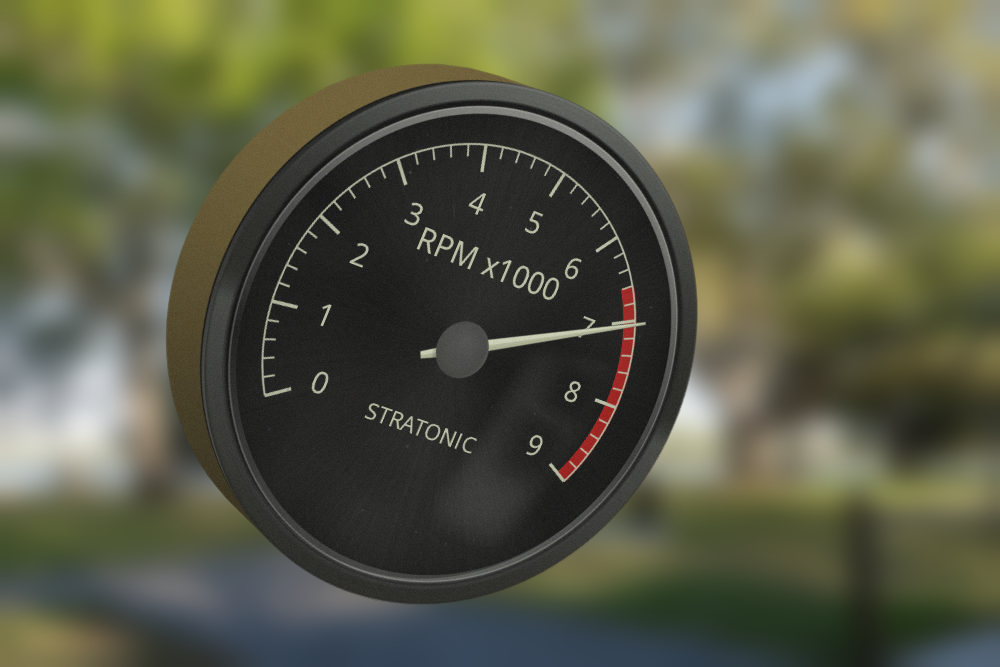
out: 7000 rpm
